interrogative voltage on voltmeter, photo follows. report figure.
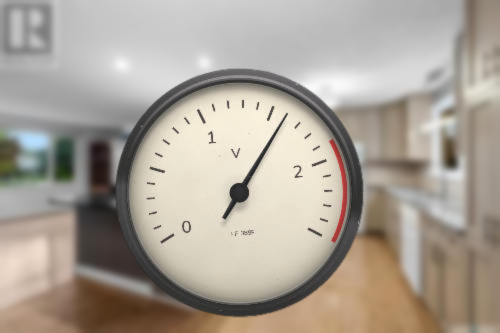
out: 1.6 V
